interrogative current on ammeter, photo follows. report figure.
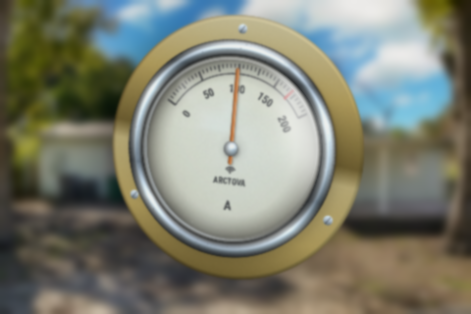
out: 100 A
